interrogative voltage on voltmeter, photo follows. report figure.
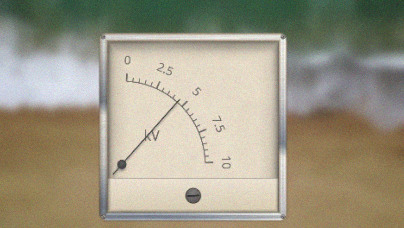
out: 4.5 kV
